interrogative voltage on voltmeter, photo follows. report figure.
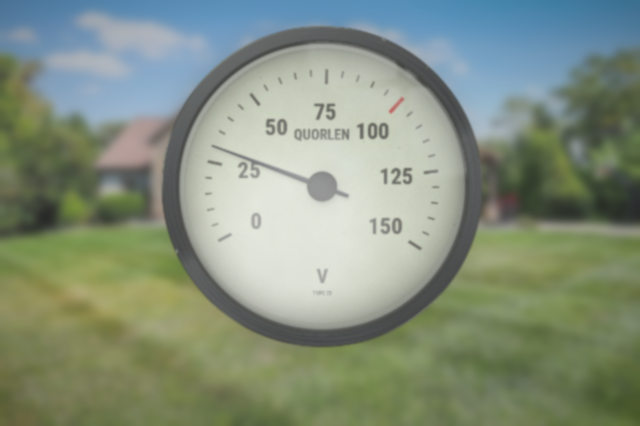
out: 30 V
